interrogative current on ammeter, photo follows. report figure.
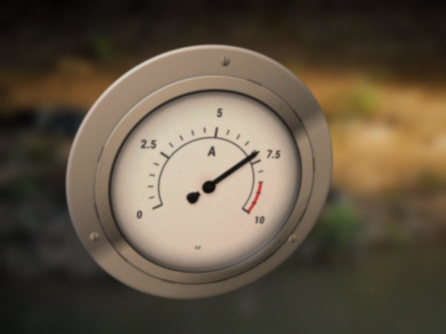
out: 7 A
